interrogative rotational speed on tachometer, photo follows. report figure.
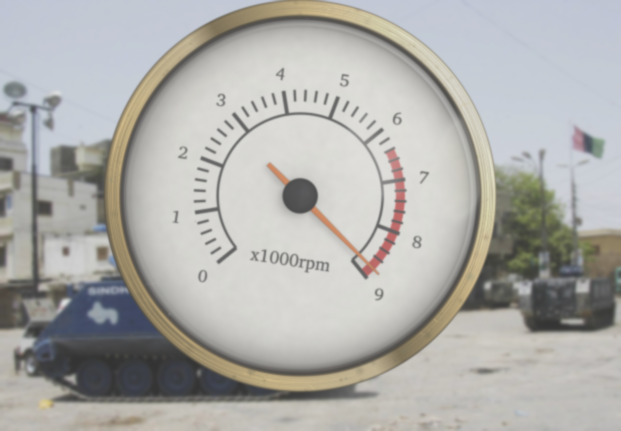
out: 8800 rpm
